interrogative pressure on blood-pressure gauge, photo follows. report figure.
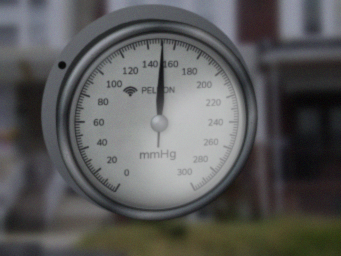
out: 150 mmHg
